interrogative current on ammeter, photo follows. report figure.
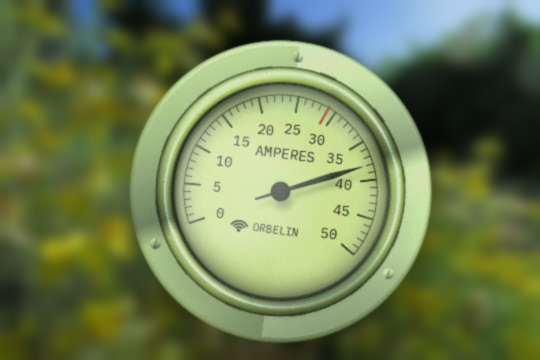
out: 38 A
